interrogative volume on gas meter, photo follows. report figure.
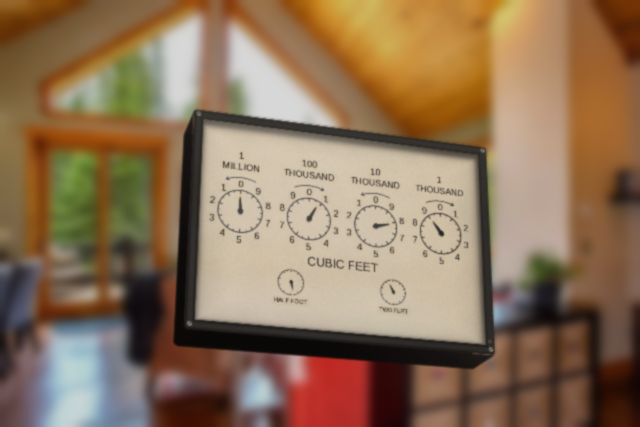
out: 7900 ft³
